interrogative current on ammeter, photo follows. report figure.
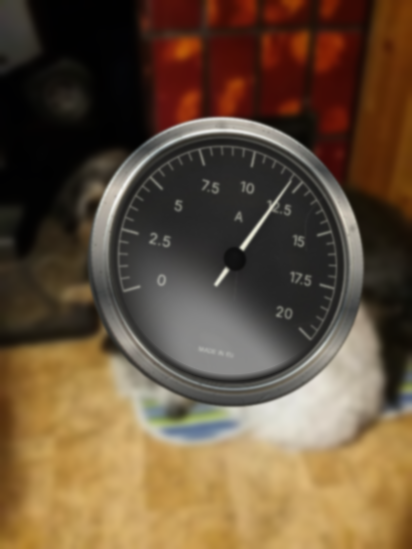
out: 12 A
